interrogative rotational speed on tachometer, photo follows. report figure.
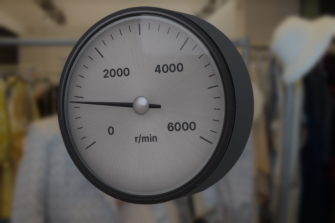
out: 900 rpm
